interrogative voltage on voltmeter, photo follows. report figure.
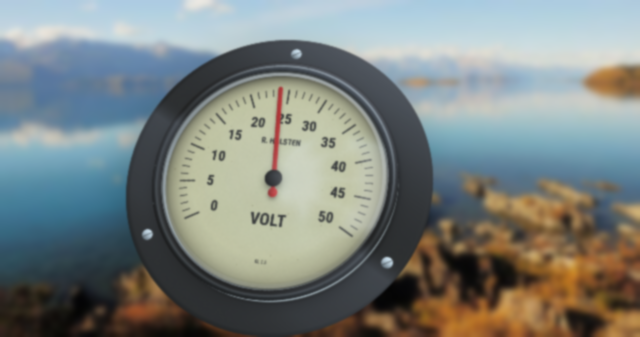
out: 24 V
